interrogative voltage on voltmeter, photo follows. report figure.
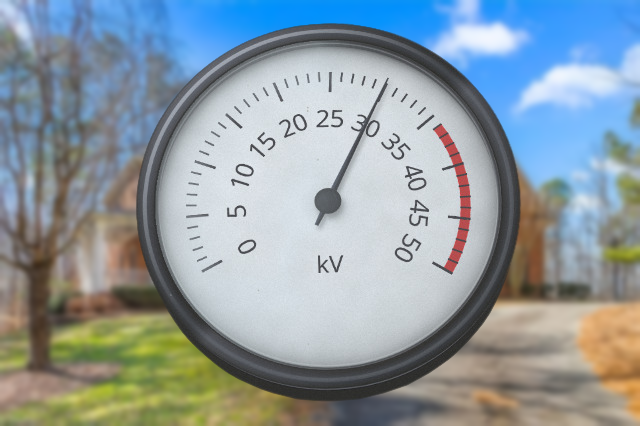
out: 30 kV
